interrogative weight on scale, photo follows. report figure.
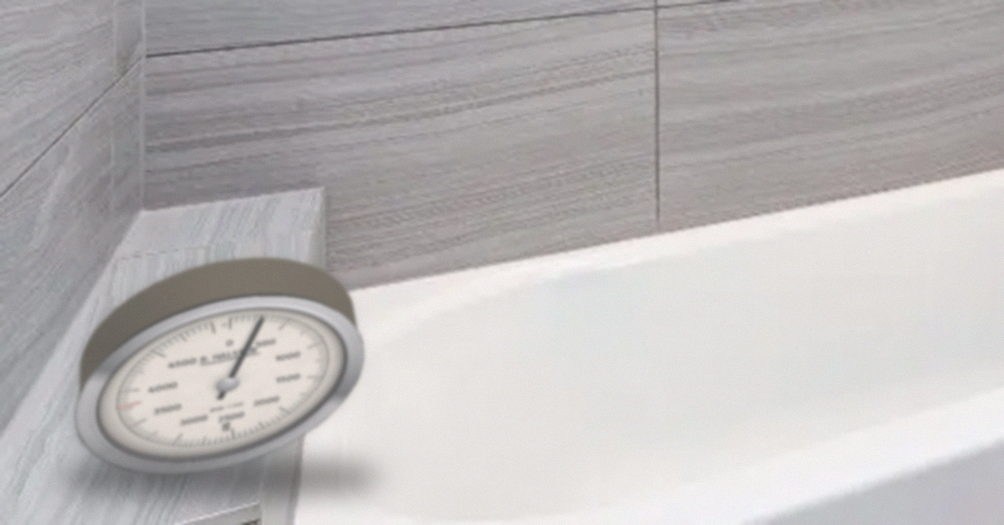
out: 250 g
